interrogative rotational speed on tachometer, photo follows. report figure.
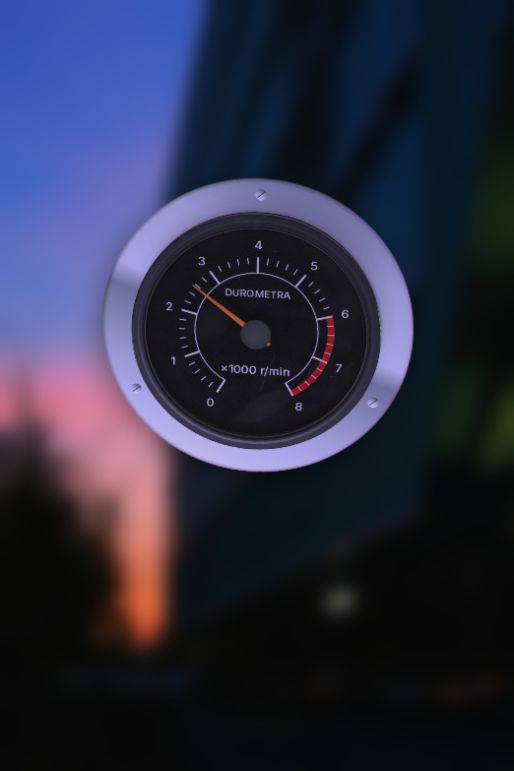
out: 2600 rpm
